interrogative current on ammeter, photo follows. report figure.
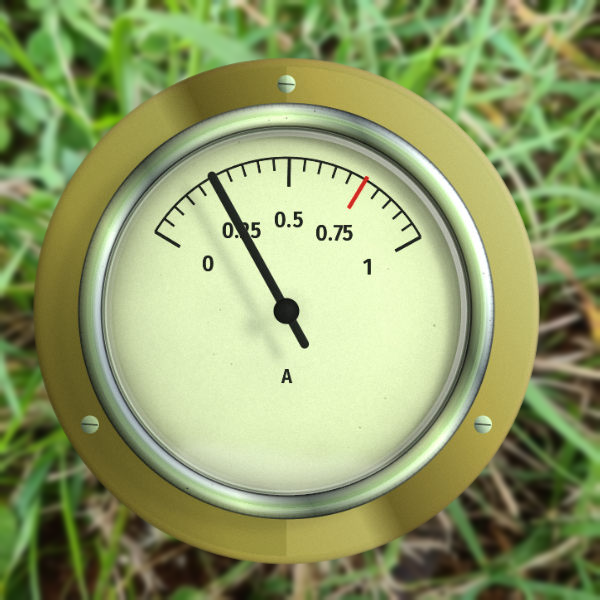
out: 0.25 A
